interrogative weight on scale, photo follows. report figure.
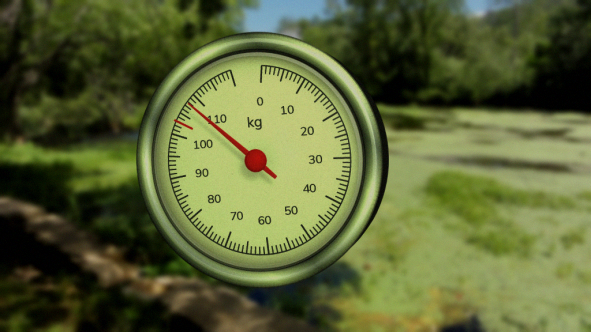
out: 108 kg
